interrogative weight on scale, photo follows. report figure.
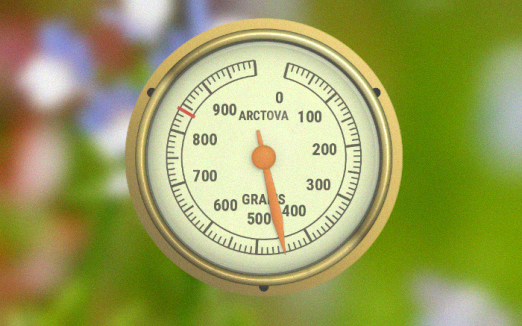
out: 450 g
